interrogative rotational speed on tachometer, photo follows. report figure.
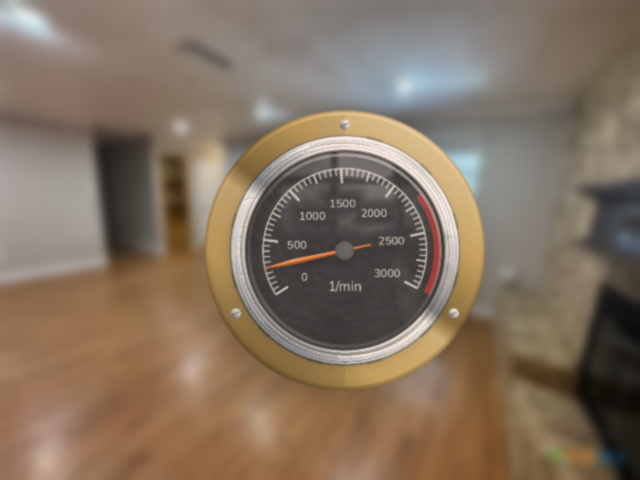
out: 250 rpm
